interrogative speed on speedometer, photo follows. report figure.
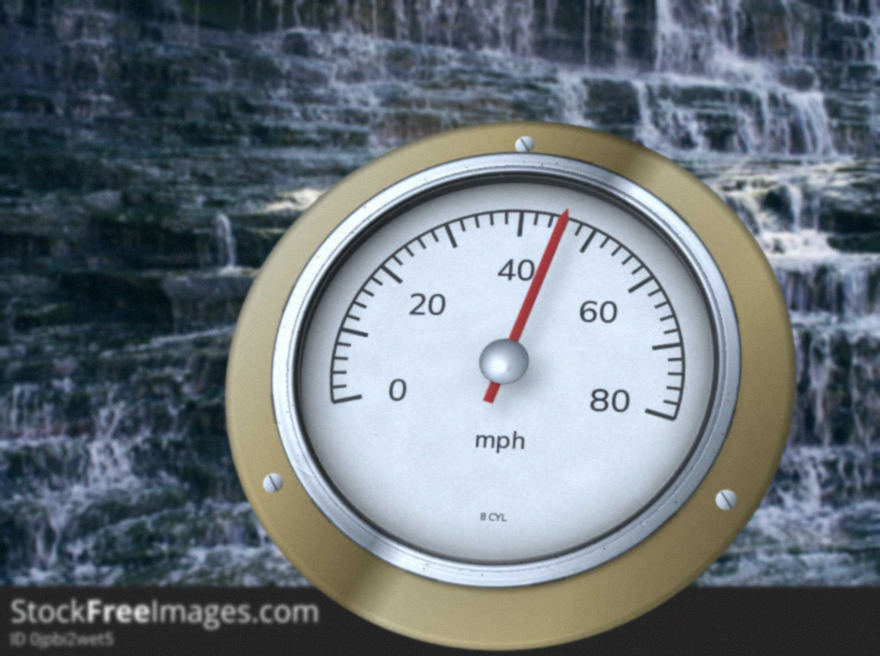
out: 46 mph
